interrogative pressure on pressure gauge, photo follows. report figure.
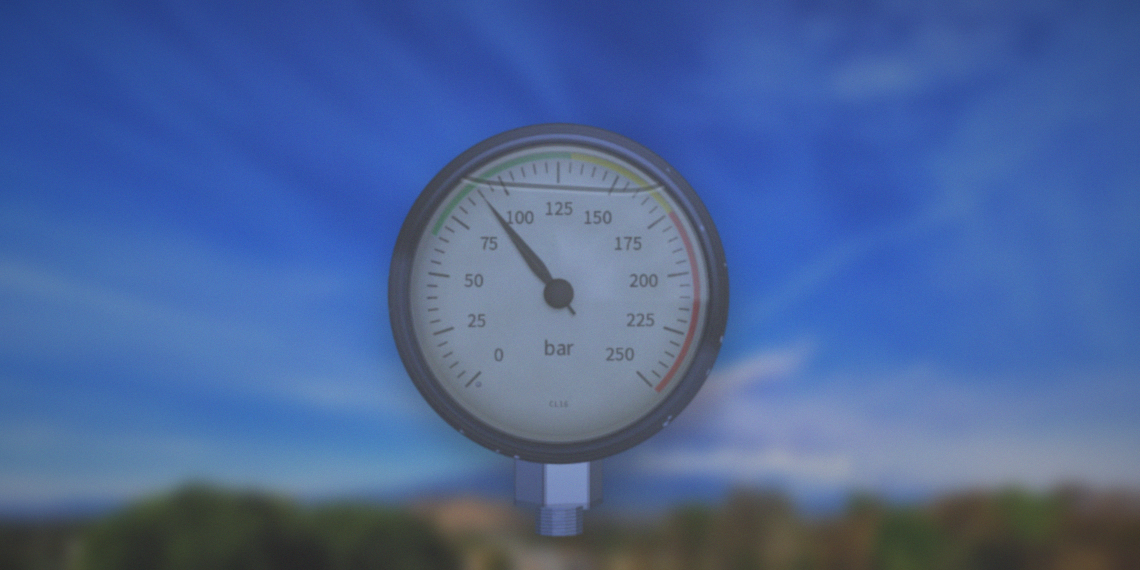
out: 90 bar
